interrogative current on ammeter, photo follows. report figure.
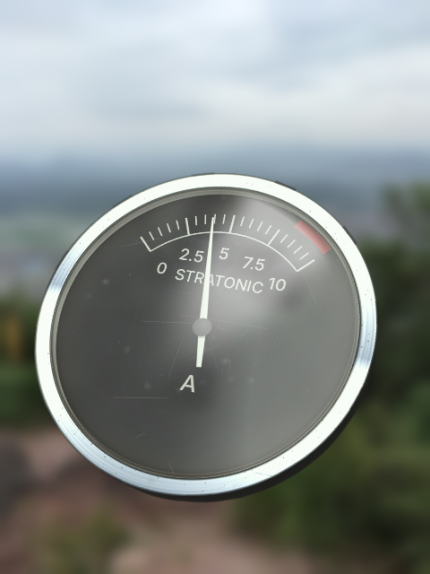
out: 4 A
